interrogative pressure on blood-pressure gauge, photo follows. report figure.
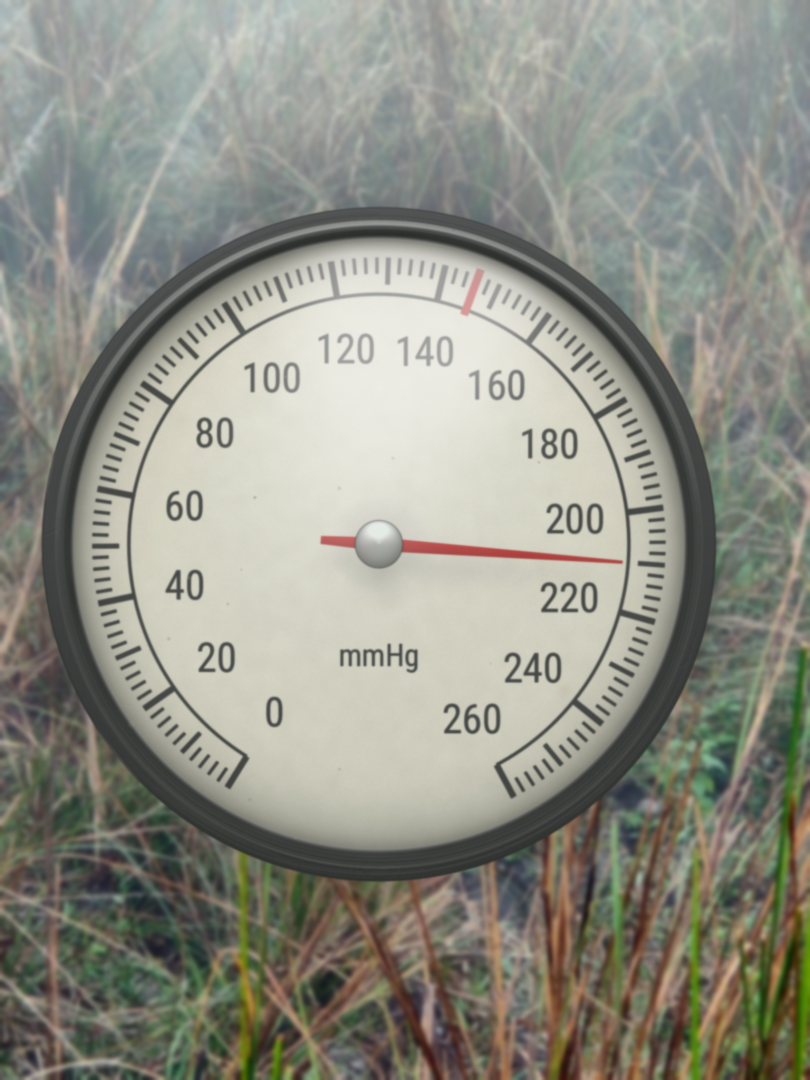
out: 210 mmHg
